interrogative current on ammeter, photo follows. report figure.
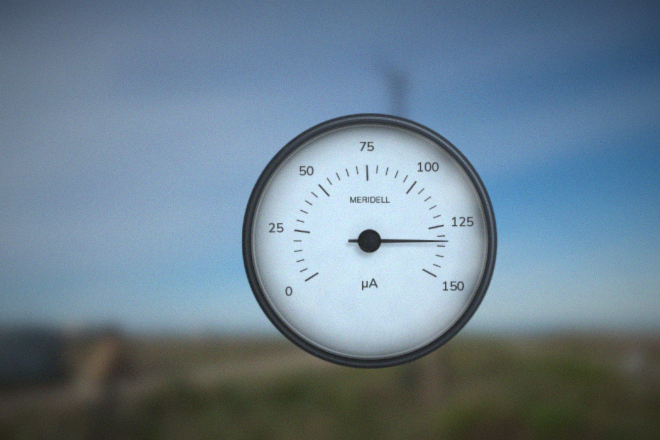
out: 132.5 µA
